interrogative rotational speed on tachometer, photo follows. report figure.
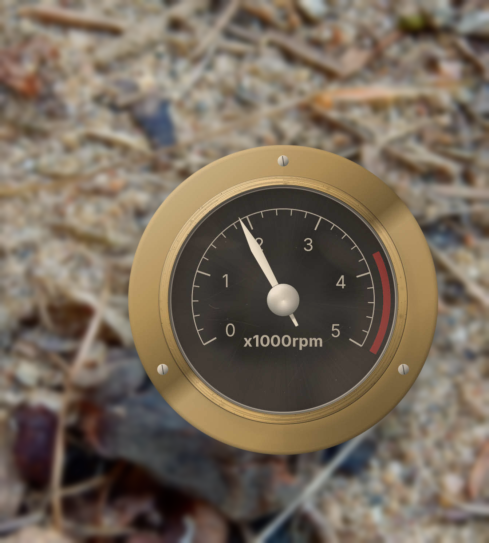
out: 1900 rpm
